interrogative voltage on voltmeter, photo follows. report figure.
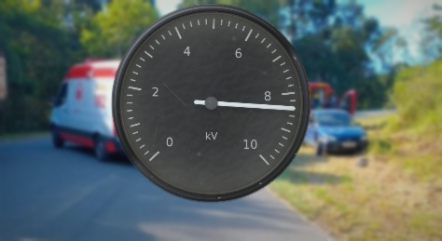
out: 8.4 kV
